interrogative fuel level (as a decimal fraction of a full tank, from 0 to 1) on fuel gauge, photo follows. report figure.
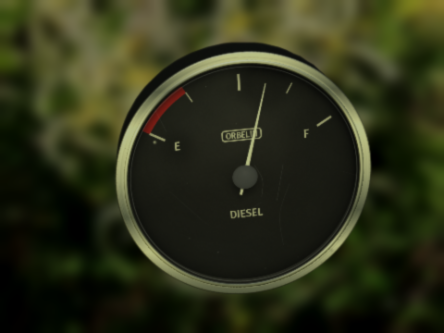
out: 0.625
